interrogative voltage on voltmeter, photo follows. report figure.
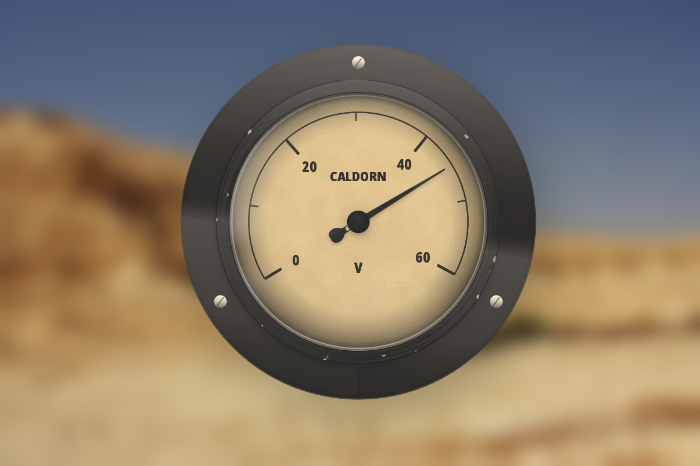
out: 45 V
